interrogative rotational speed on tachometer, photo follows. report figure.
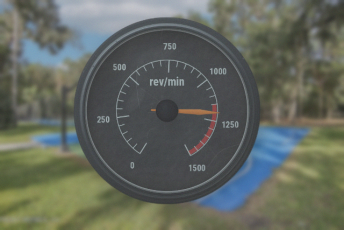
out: 1200 rpm
